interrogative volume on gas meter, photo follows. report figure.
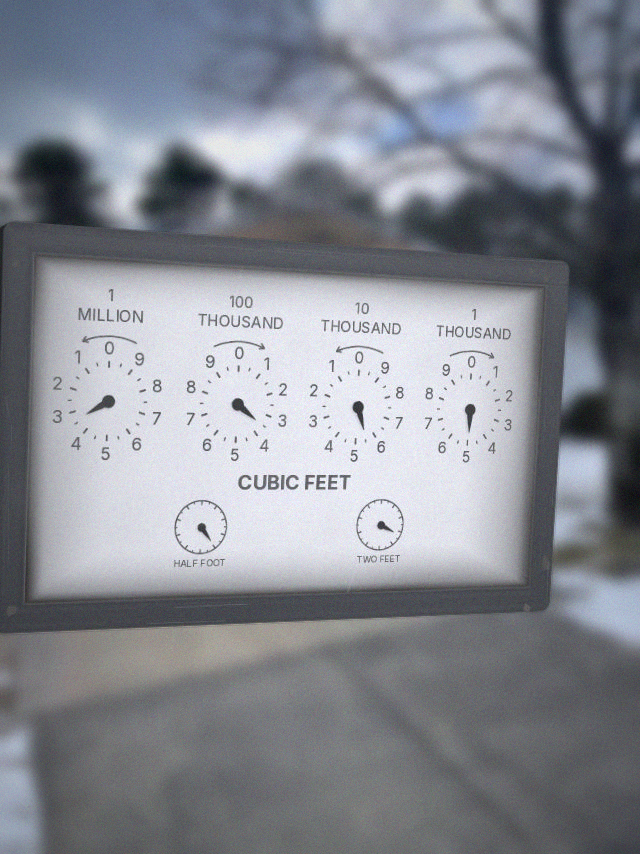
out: 335500 ft³
